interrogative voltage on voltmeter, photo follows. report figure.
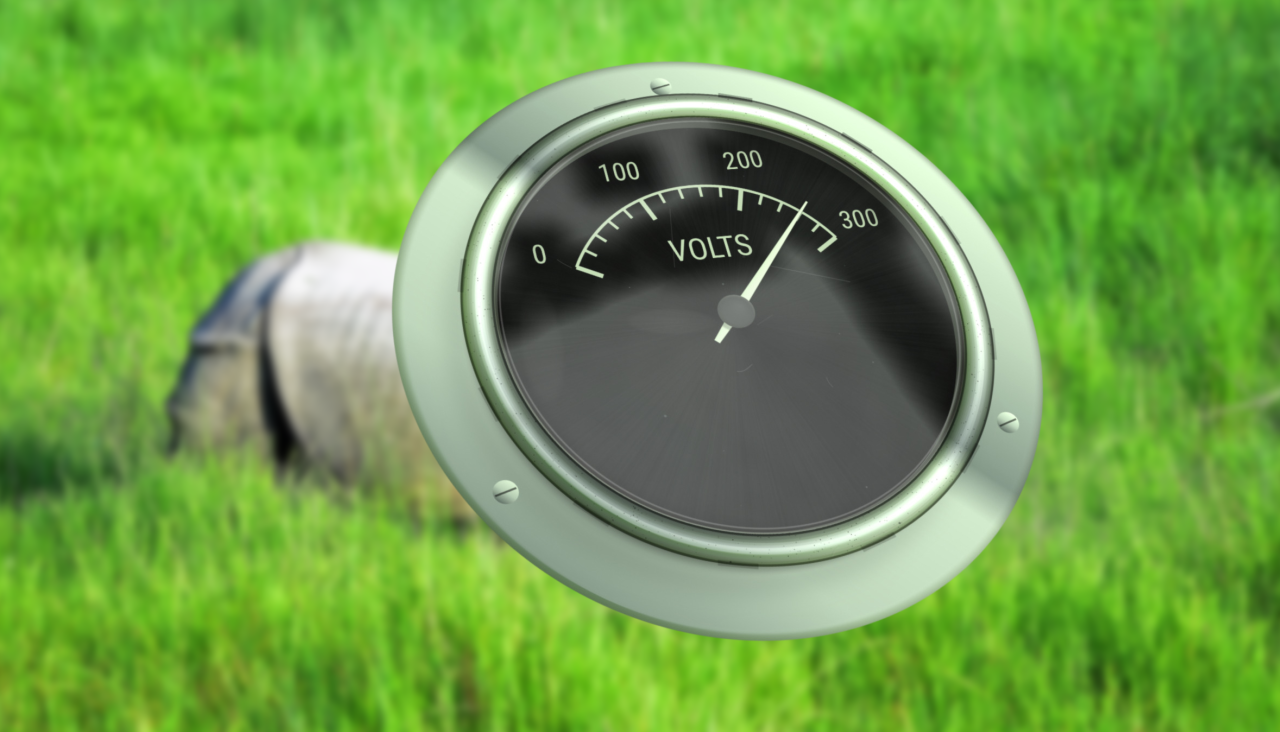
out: 260 V
